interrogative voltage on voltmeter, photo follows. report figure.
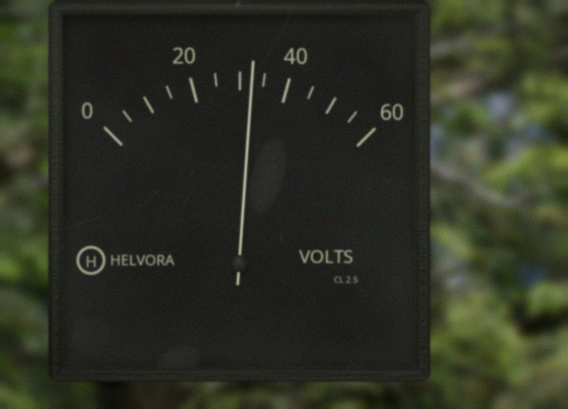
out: 32.5 V
